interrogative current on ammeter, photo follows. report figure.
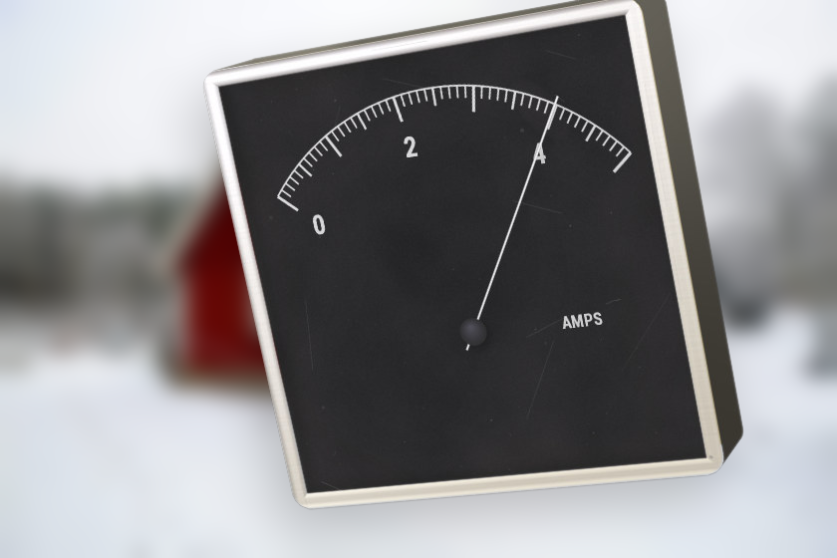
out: 4 A
